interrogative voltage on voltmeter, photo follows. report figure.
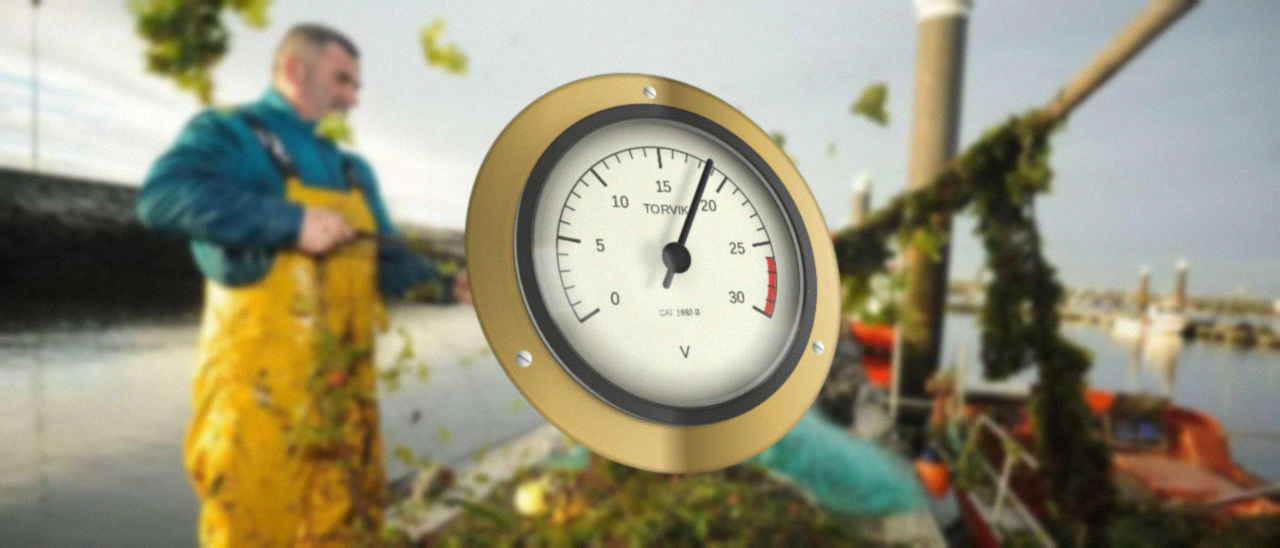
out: 18.5 V
